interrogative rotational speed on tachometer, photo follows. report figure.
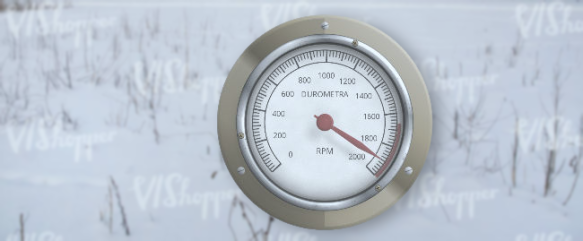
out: 1900 rpm
